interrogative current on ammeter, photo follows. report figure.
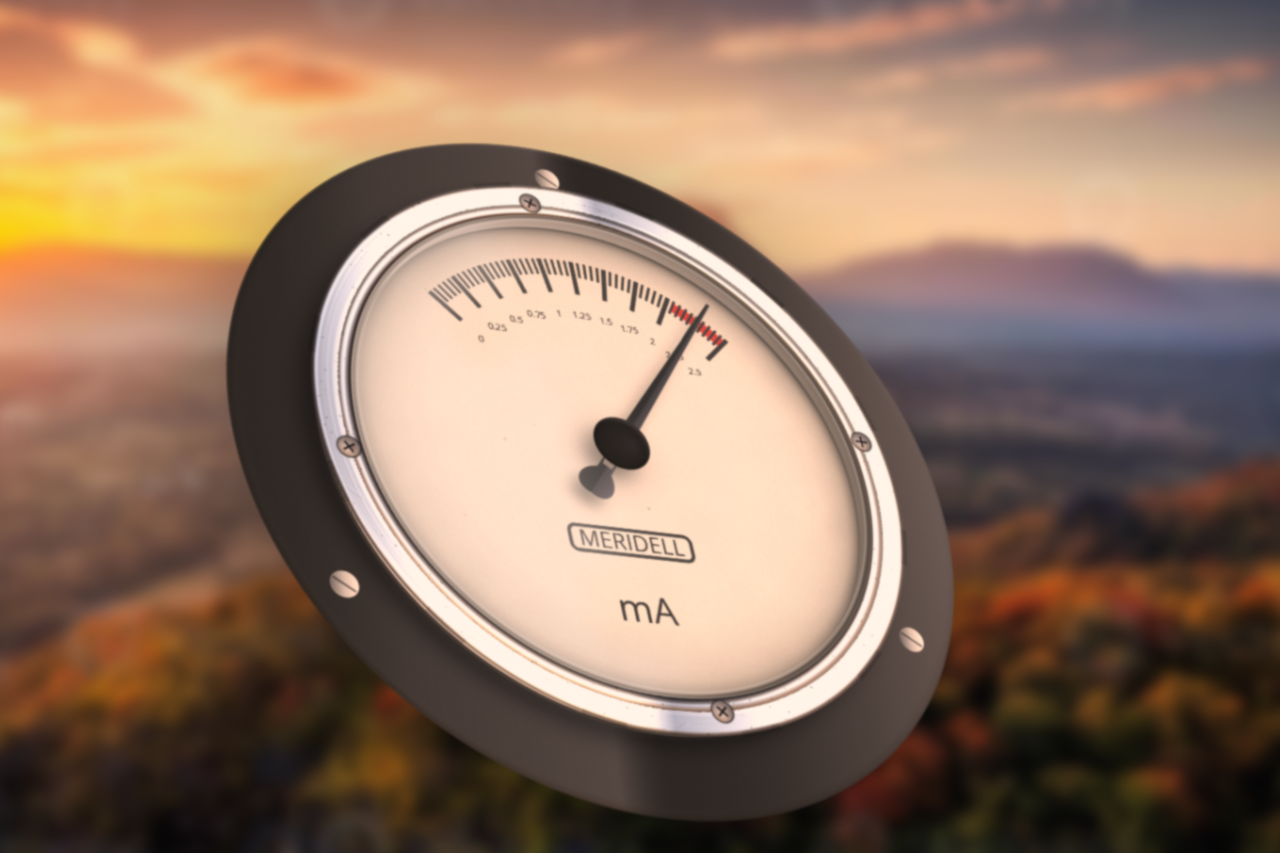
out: 2.25 mA
